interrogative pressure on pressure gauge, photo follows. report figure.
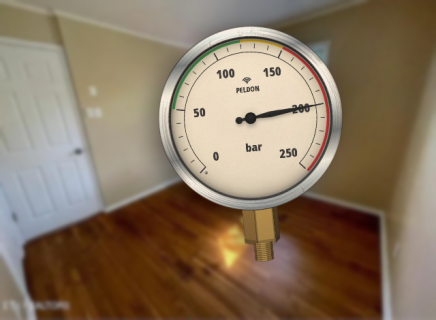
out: 200 bar
